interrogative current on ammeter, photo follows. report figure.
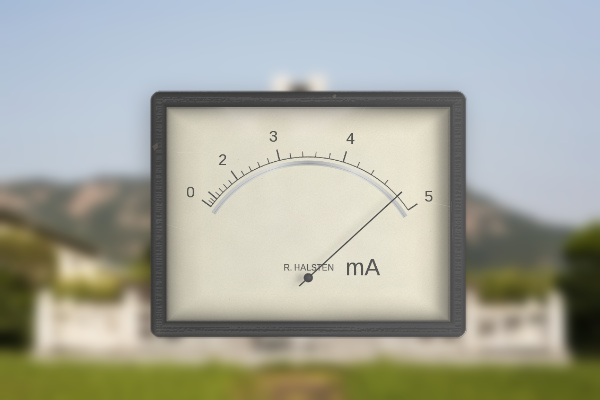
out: 4.8 mA
